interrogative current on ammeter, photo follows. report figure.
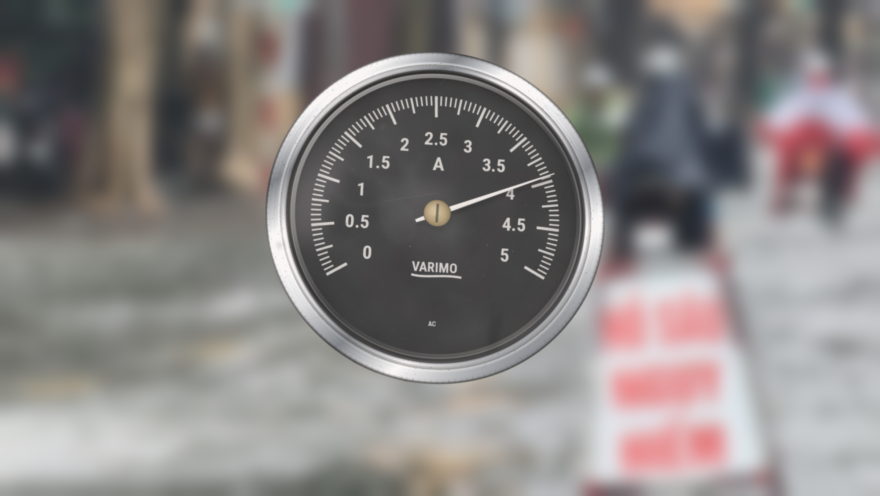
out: 3.95 A
